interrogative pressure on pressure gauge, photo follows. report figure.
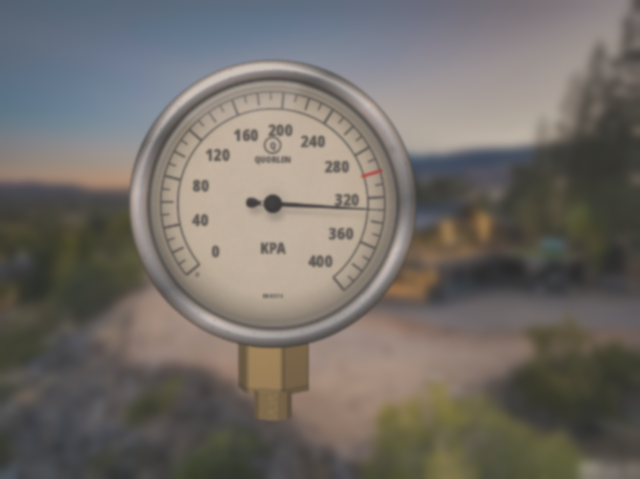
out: 330 kPa
